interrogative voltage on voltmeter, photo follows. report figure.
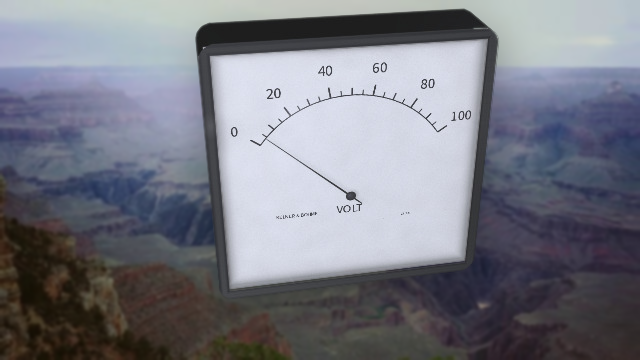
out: 5 V
